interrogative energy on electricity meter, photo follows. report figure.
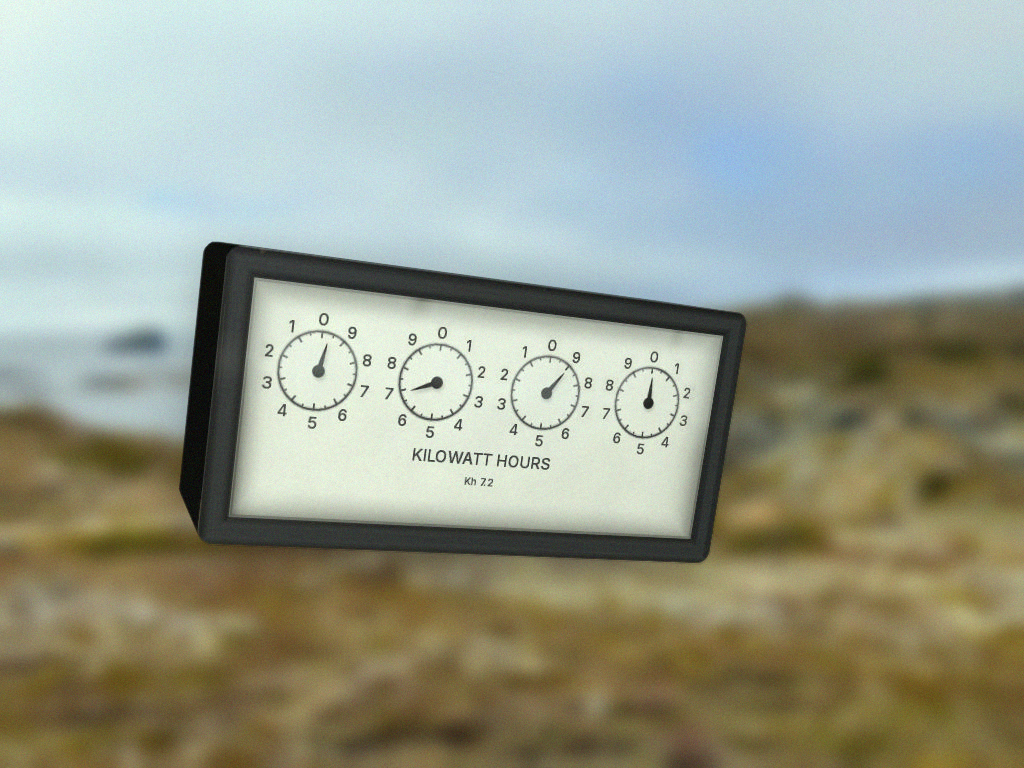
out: 9690 kWh
